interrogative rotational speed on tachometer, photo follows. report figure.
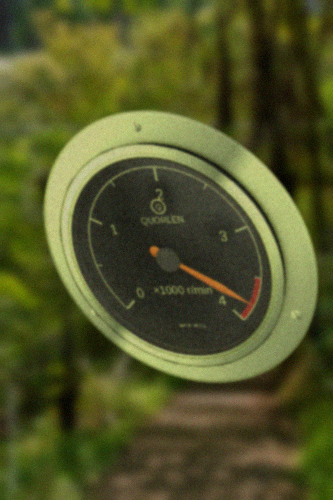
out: 3750 rpm
